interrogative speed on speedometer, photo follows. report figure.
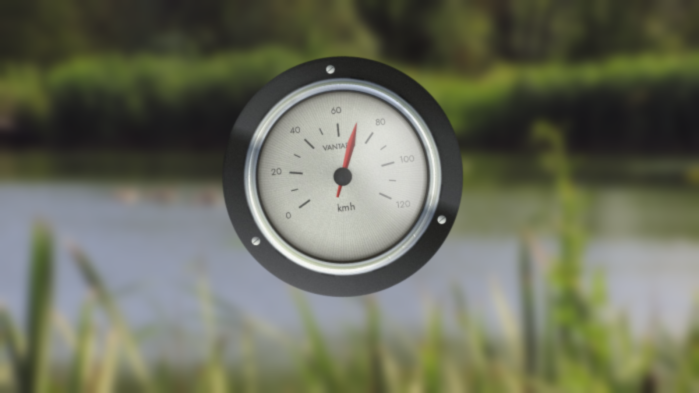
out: 70 km/h
